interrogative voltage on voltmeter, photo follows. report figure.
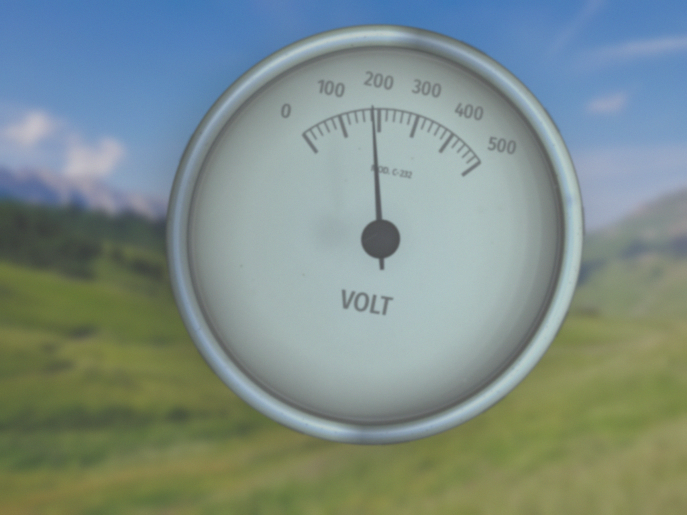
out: 180 V
